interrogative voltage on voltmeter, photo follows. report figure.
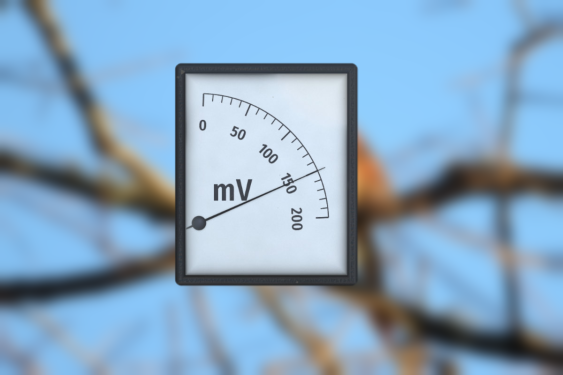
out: 150 mV
